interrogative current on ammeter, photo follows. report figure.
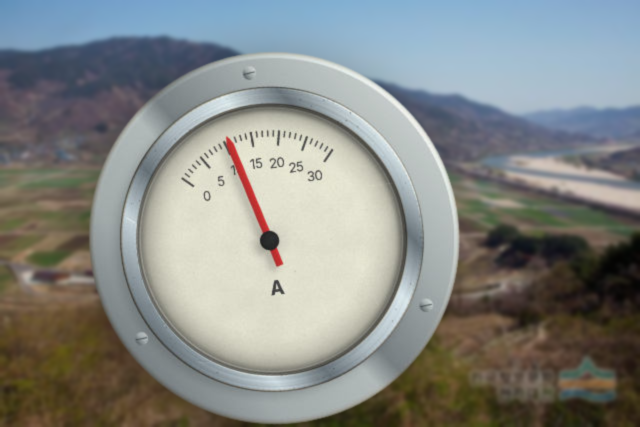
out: 11 A
